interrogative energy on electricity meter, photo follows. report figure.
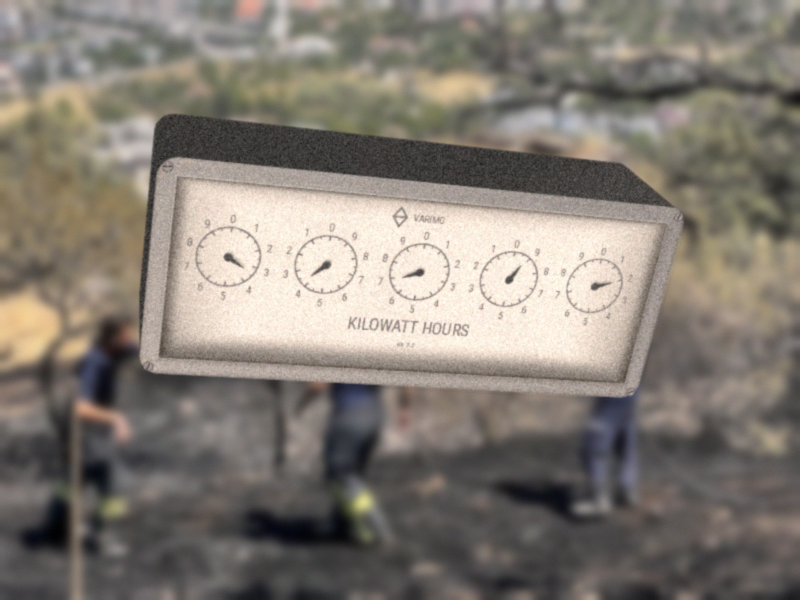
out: 33692 kWh
